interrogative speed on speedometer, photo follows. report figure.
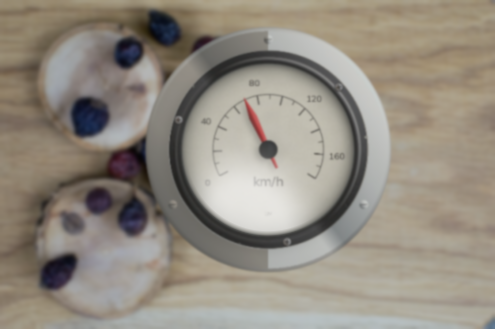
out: 70 km/h
